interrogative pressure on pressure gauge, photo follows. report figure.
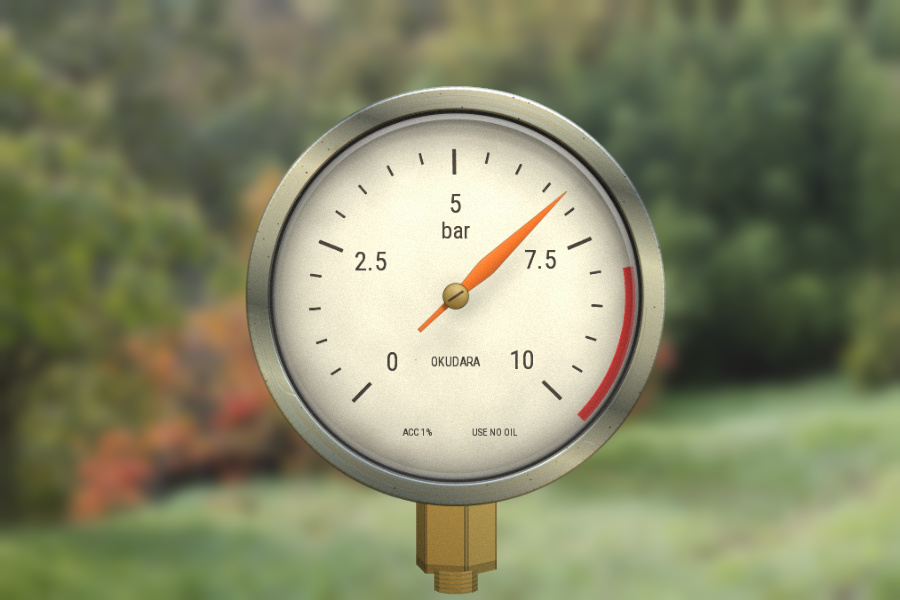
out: 6.75 bar
